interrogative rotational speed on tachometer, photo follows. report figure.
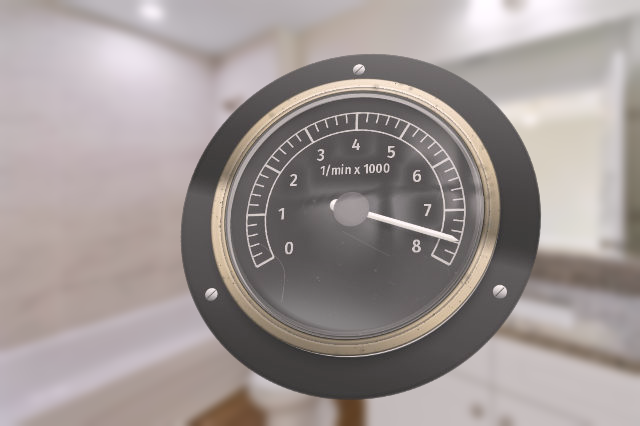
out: 7600 rpm
